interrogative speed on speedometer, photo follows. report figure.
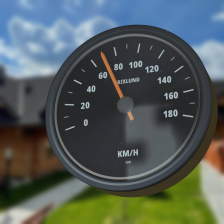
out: 70 km/h
